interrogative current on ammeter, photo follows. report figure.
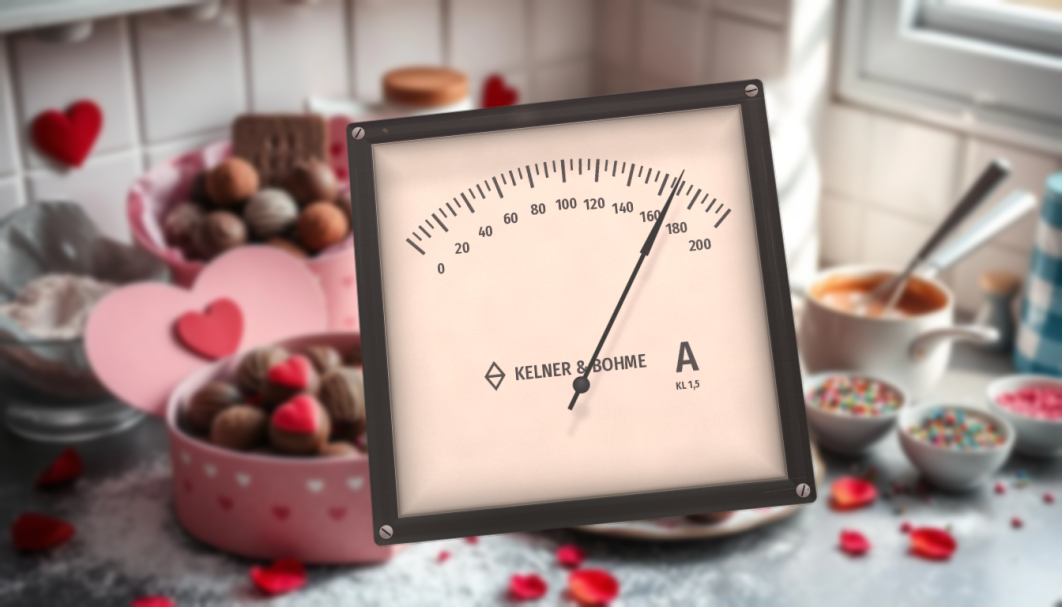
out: 167.5 A
